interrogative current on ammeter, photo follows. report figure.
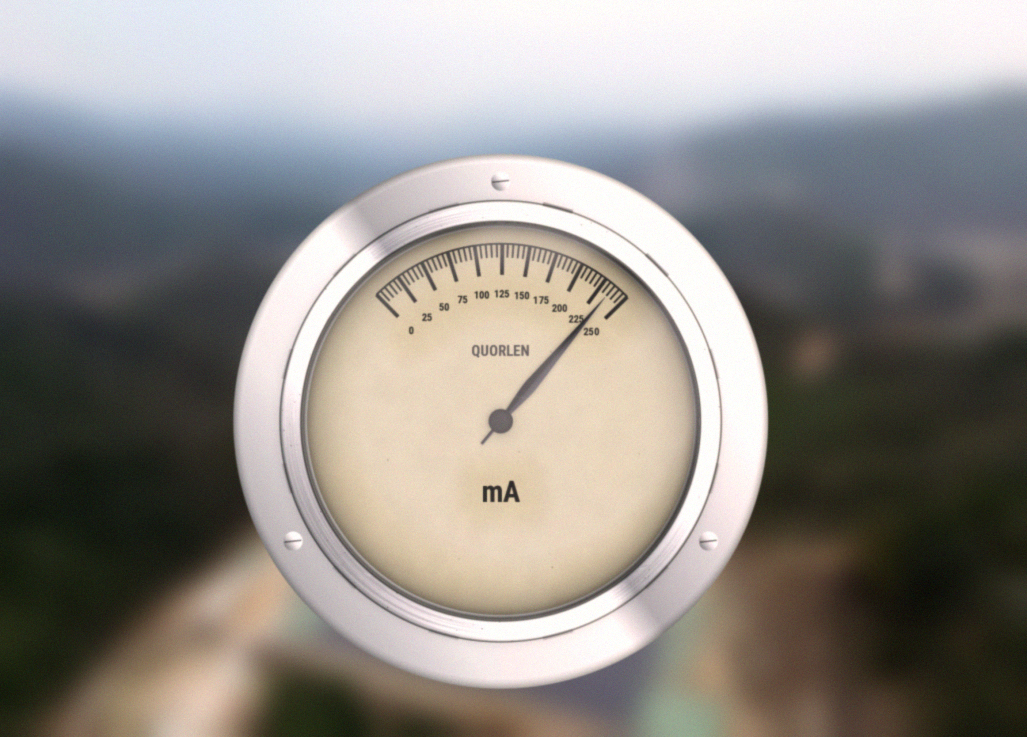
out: 235 mA
